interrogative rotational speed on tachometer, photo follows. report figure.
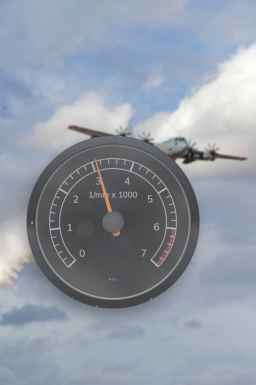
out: 3100 rpm
